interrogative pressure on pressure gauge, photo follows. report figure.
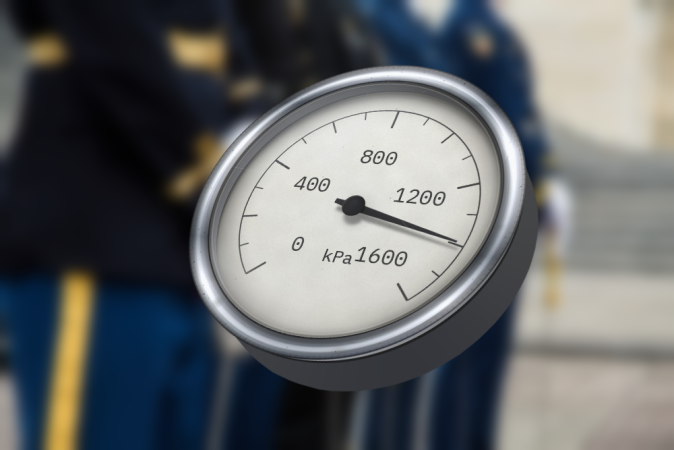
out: 1400 kPa
